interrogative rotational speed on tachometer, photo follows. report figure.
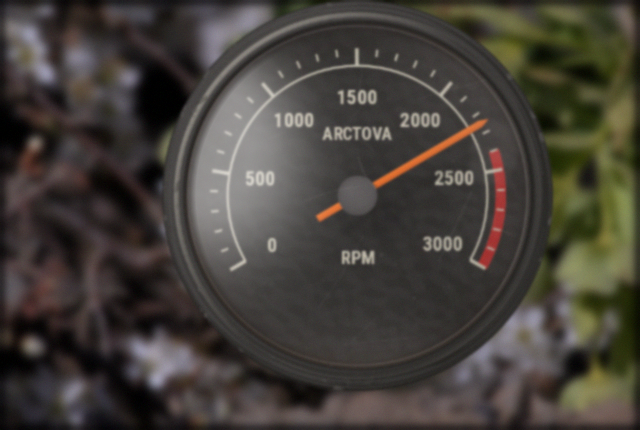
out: 2250 rpm
